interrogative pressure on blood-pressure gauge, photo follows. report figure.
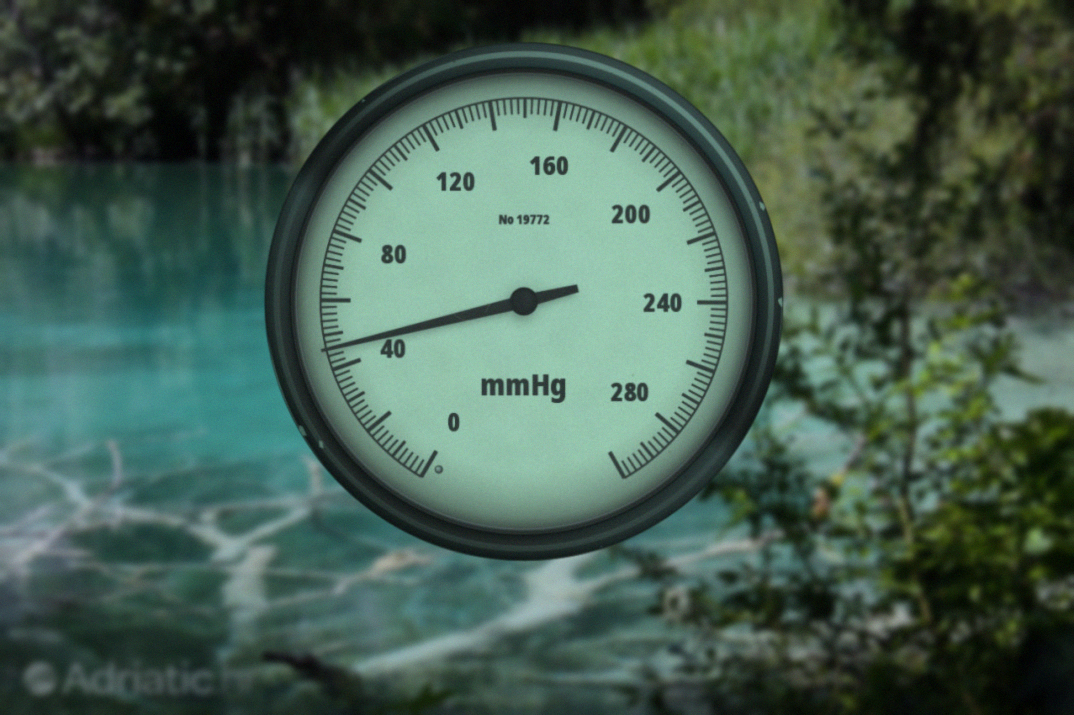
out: 46 mmHg
